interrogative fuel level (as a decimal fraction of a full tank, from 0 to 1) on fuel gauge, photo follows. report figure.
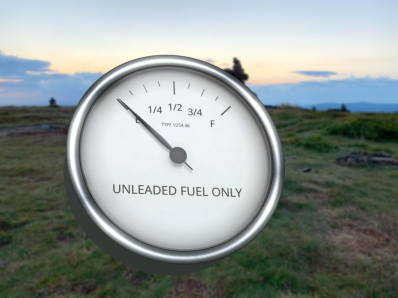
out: 0
